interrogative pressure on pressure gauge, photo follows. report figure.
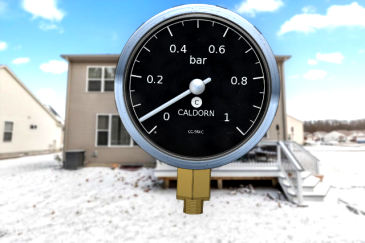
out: 0.05 bar
